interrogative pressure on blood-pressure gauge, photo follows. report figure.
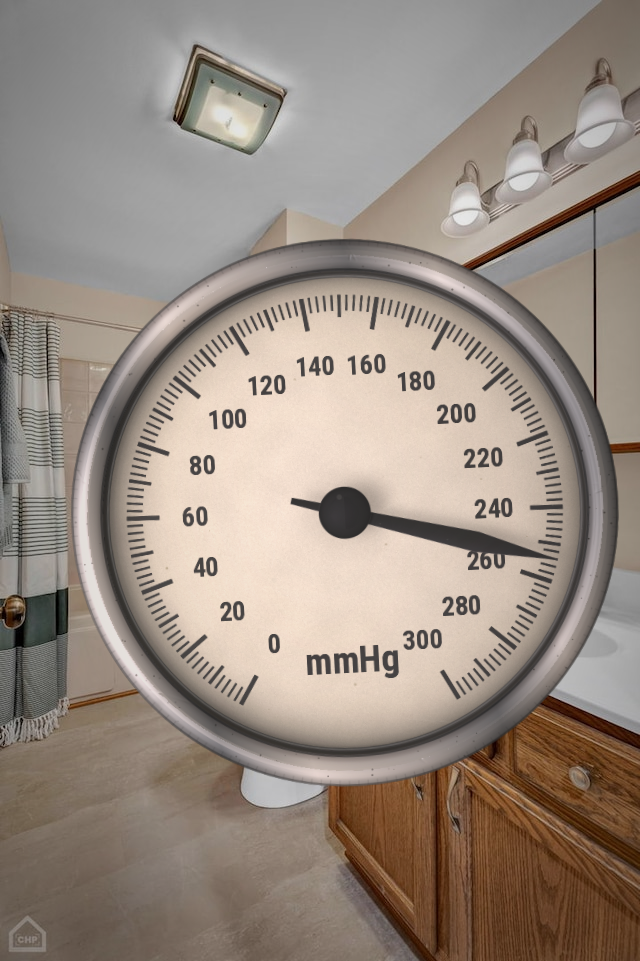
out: 254 mmHg
